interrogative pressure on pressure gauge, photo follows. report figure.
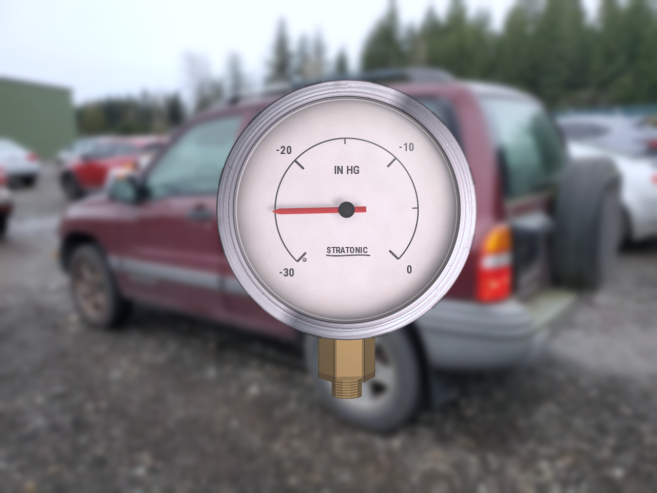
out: -25 inHg
